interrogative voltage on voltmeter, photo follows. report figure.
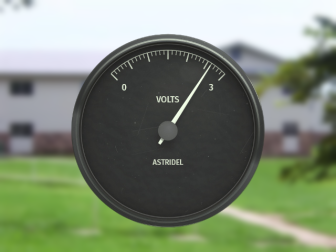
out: 2.6 V
